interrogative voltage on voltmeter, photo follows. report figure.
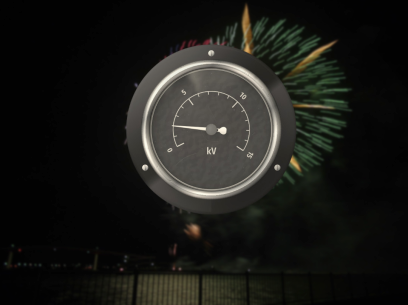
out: 2 kV
